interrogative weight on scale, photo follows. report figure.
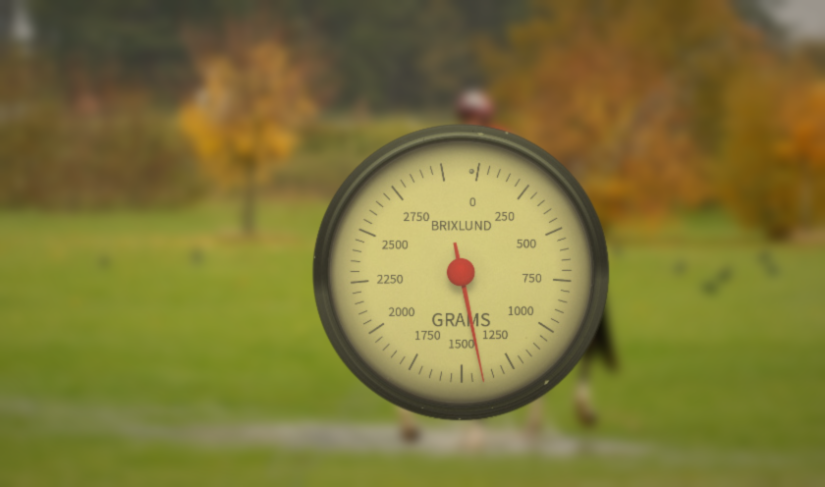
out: 1400 g
